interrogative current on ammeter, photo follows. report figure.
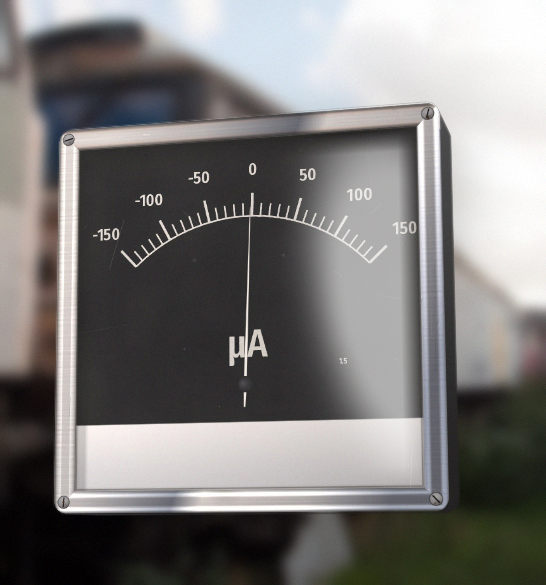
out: 0 µA
